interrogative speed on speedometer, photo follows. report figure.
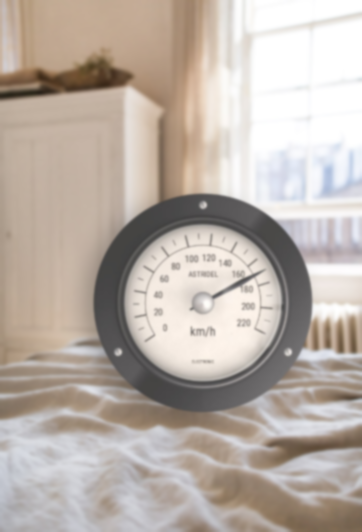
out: 170 km/h
